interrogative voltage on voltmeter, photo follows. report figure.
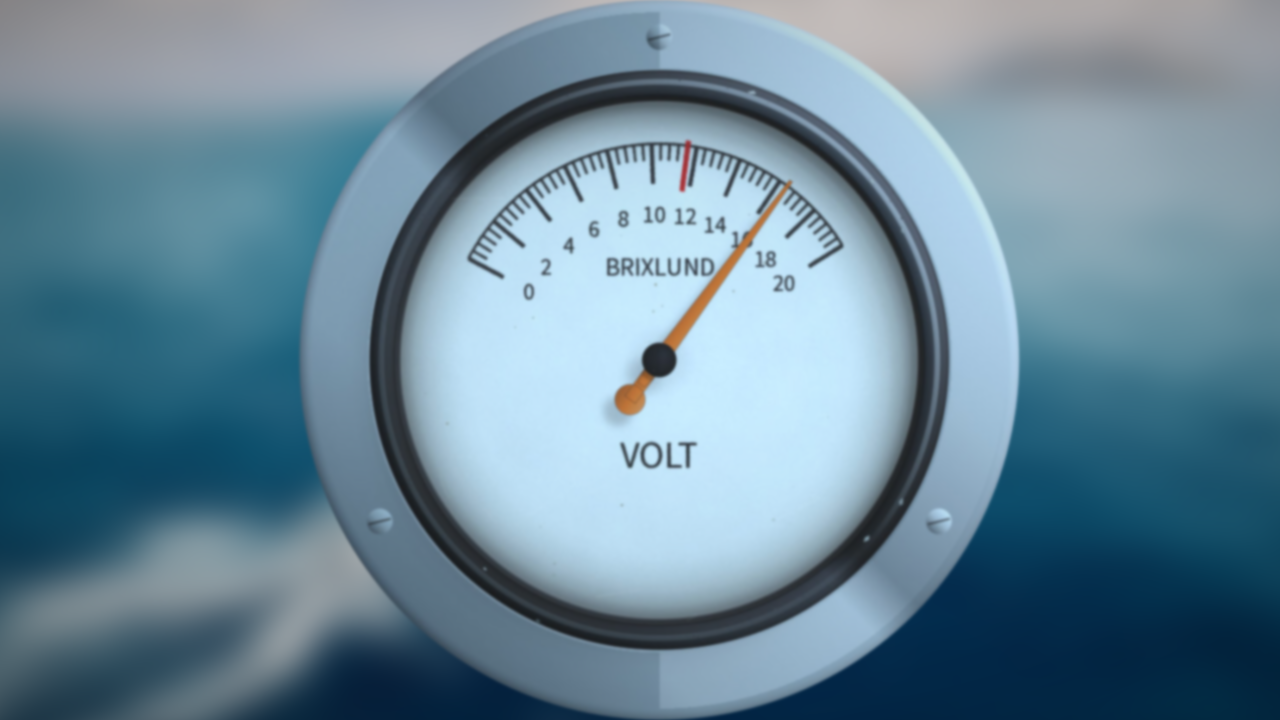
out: 16.4 V
